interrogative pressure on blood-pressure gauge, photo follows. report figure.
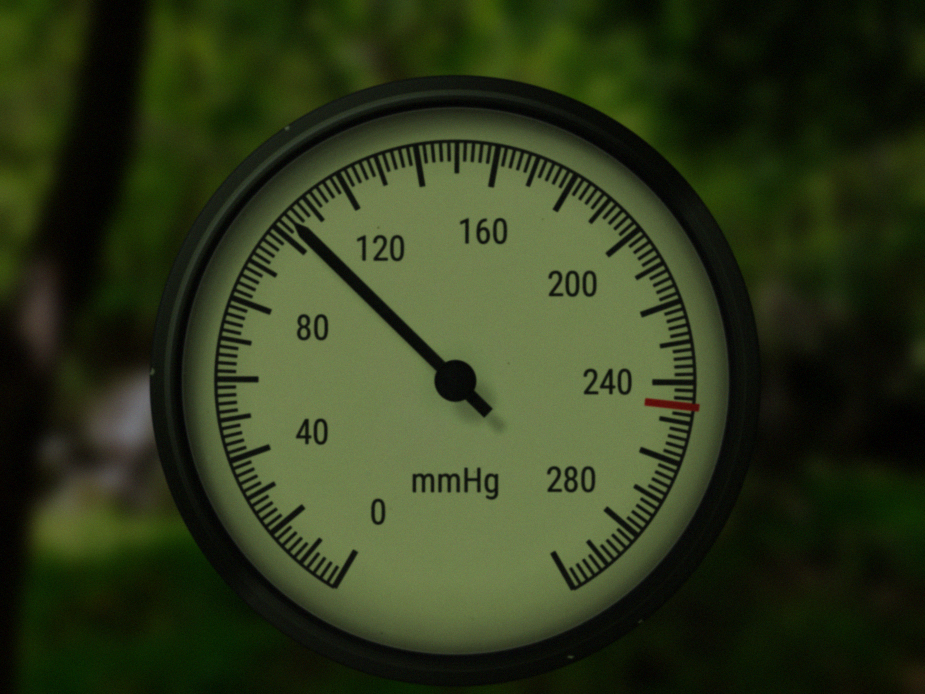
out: 104 mmHg
